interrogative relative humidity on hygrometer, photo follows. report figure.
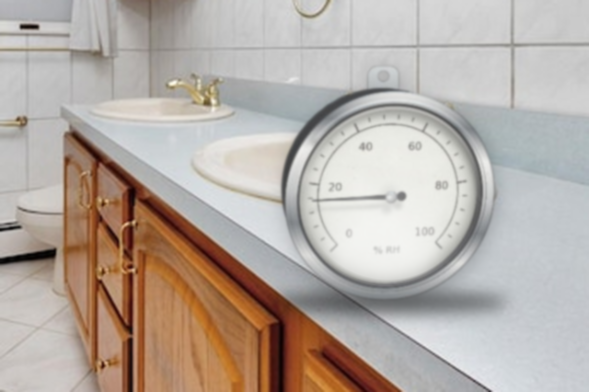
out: 16 %
